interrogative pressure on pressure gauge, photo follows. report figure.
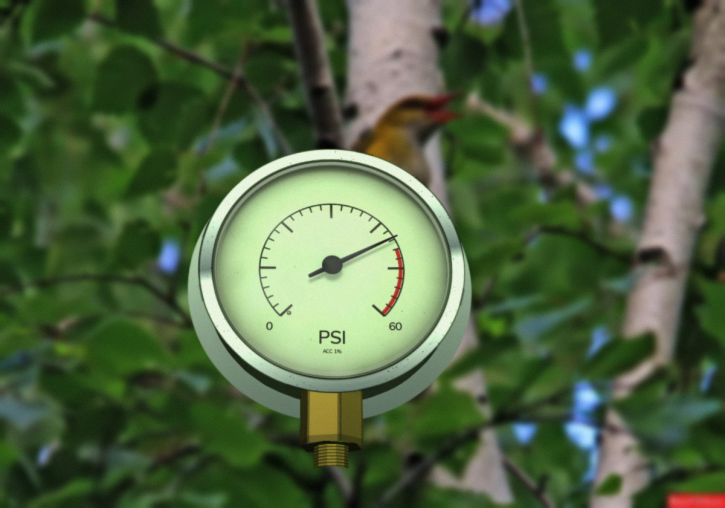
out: 44 psi
